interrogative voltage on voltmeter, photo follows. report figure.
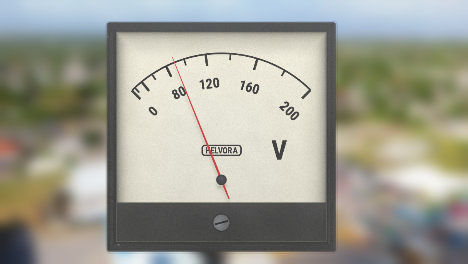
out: 90 V
